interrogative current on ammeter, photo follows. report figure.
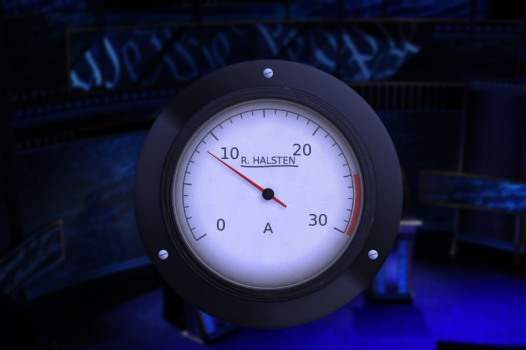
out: 8.5 A
